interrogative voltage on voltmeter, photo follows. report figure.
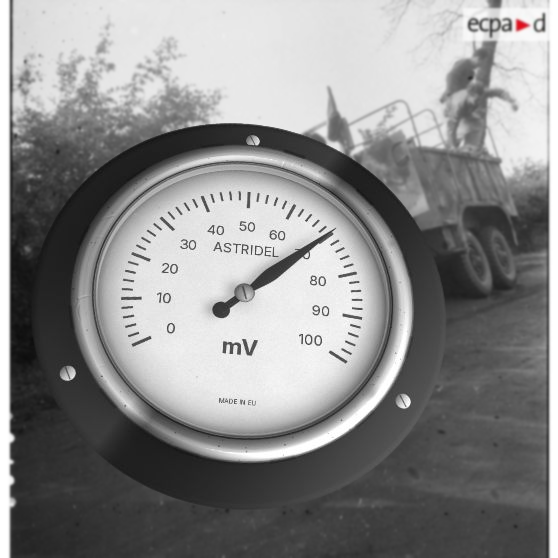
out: 70 mV
